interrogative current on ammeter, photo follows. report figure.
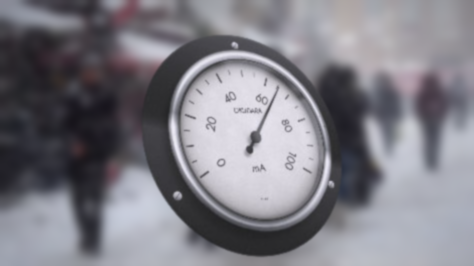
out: 65 mA
